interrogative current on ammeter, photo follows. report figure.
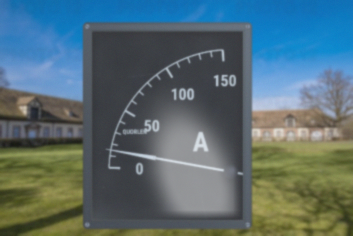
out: 15 A
